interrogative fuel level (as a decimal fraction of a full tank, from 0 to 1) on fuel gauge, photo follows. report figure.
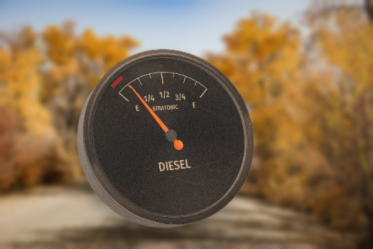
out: 0.125
